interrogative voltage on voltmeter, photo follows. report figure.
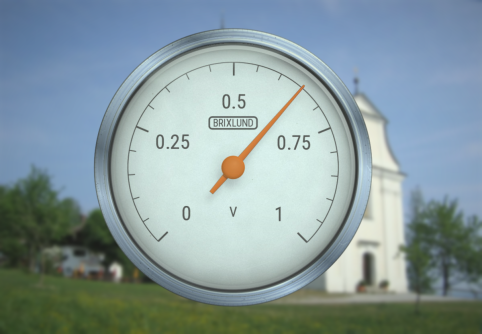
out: 0.65 V
